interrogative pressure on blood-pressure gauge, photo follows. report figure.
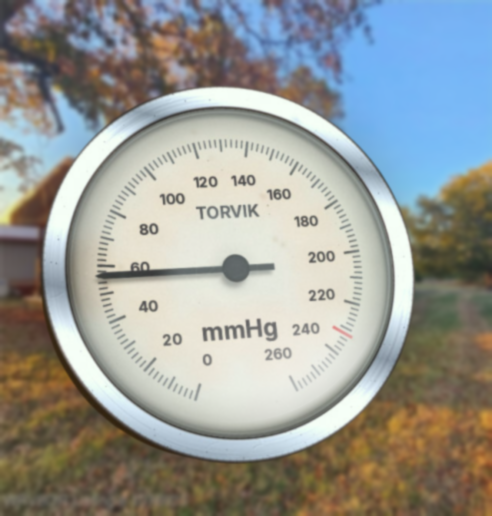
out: 56 mmHg
